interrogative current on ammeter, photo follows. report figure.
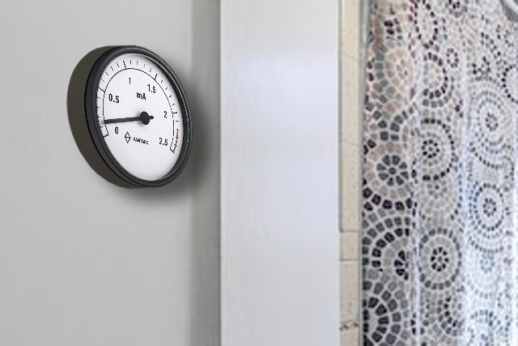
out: 0.15 mA
